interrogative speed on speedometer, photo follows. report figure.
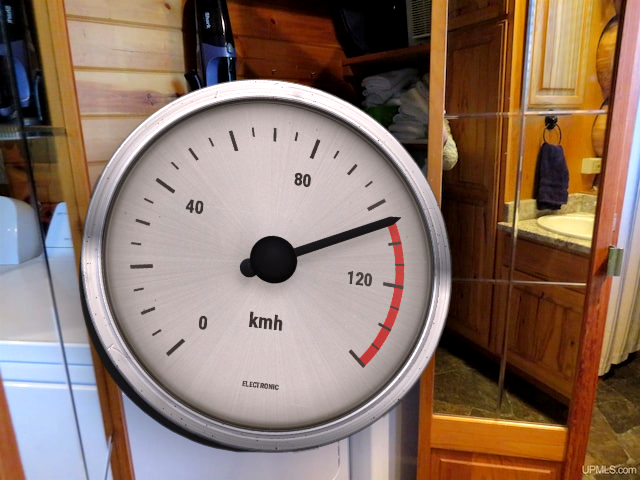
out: 105 km/h
